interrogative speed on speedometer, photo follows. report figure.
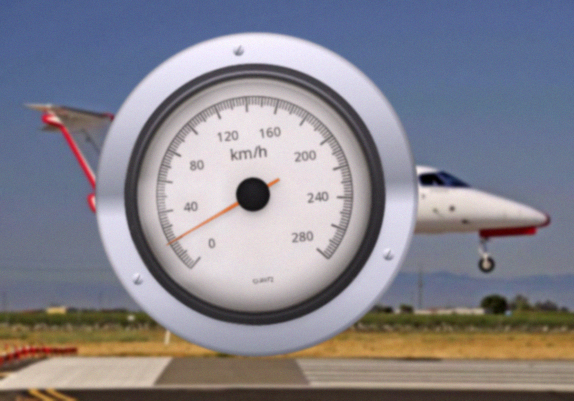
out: 20 km/h
